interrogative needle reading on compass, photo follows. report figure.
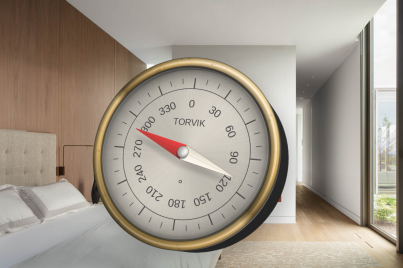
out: 290 °
